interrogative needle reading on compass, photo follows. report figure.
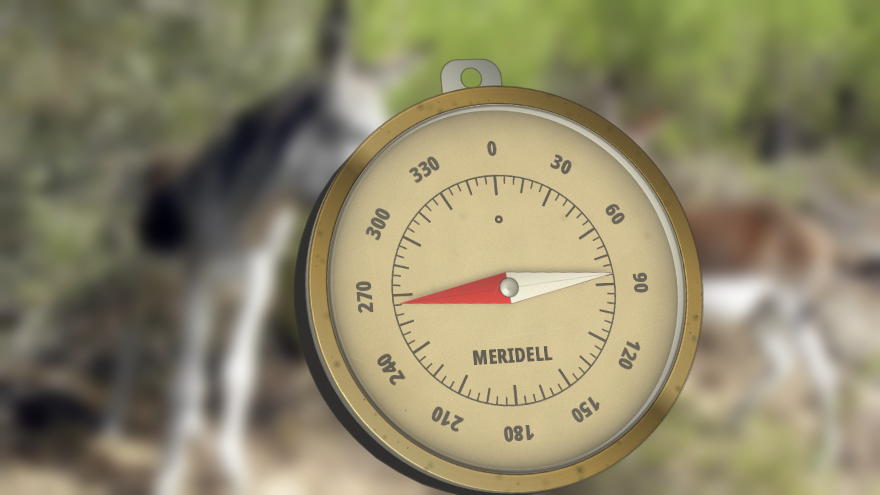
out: 265 °
